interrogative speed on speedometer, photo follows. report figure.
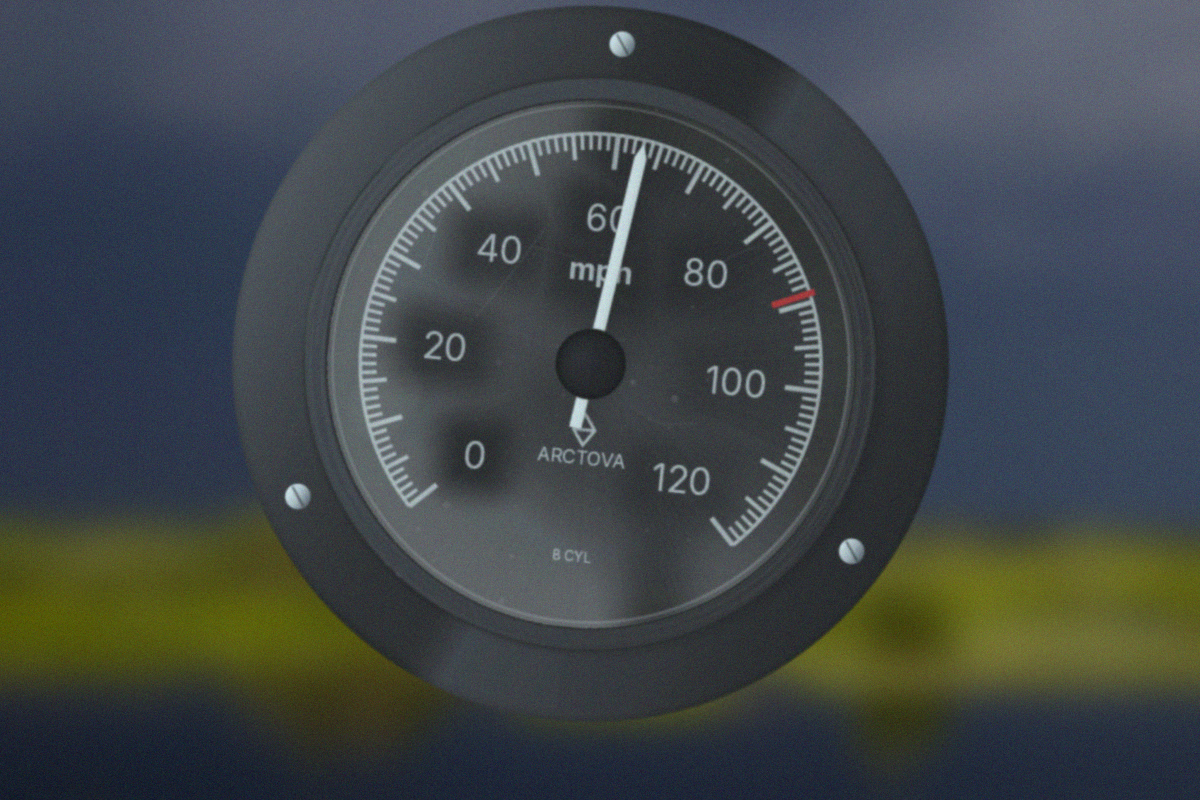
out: 63 mph
